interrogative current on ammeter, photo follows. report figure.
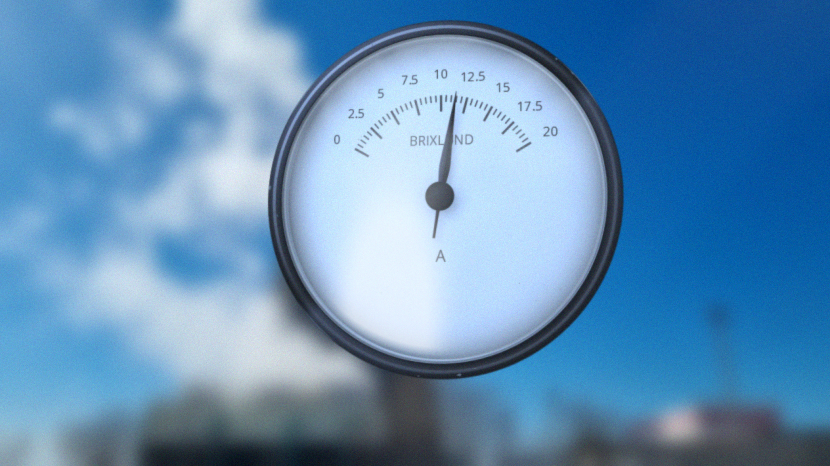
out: 11.5 A
